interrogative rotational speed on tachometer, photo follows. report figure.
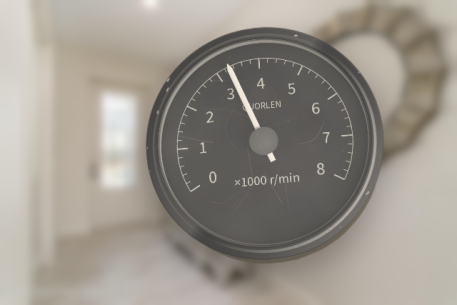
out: 3300 rpm
